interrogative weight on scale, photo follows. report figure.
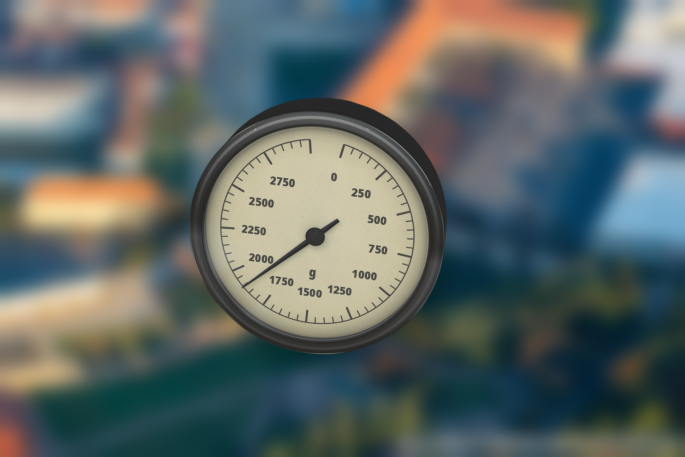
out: 1900 g
